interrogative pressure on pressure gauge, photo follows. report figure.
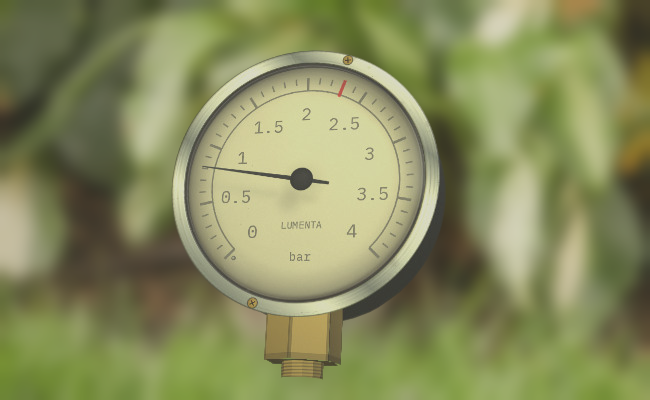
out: 0.8 bar
